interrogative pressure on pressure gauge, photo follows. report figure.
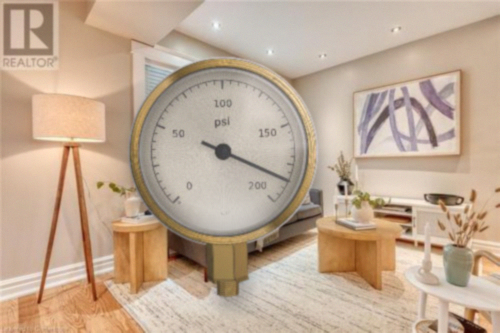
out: 185 psi
